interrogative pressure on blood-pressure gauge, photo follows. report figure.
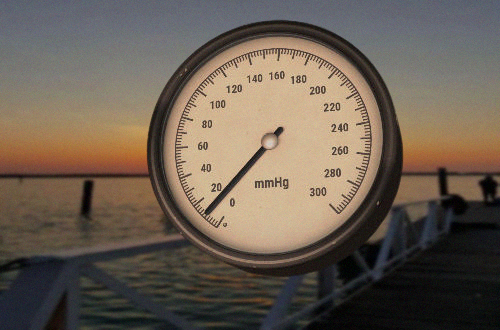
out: 10 mmHg
